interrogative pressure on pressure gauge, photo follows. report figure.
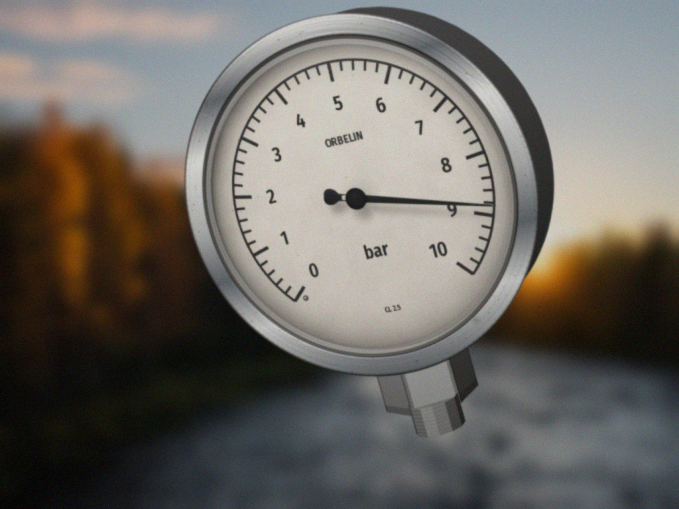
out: 8.8 bar
